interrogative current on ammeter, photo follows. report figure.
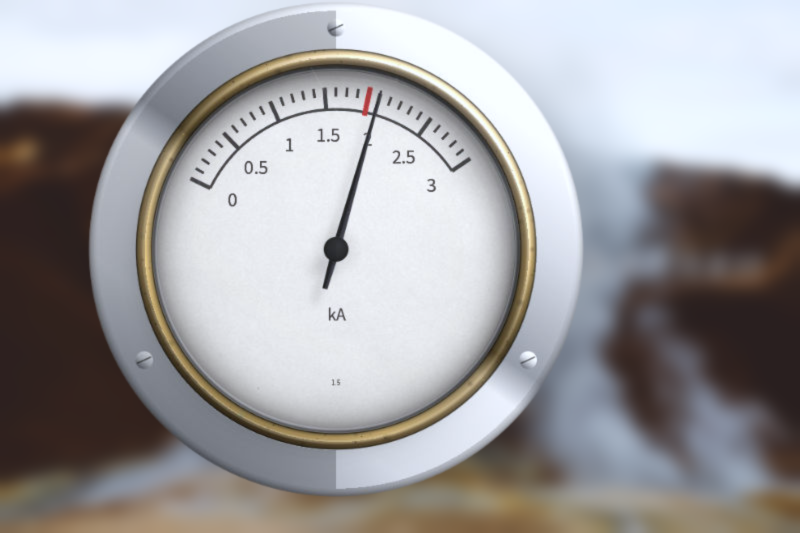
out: 2 kA
